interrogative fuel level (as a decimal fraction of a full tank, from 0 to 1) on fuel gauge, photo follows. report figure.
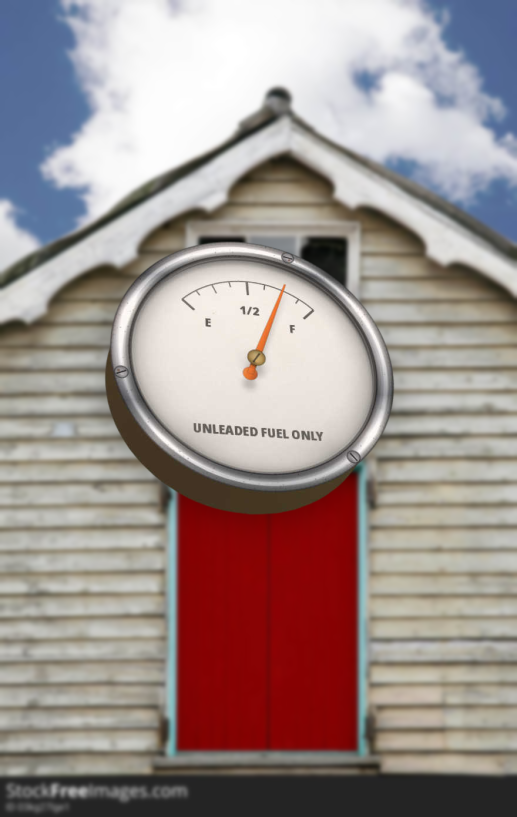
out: 0.75
